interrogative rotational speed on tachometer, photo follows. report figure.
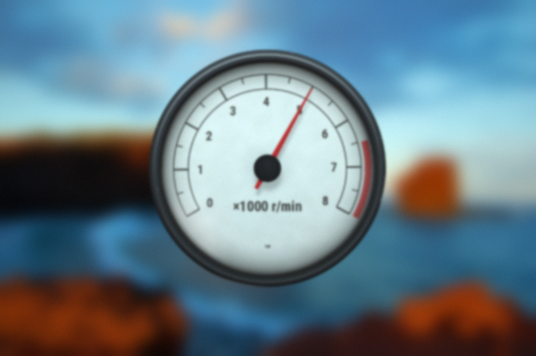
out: 5000 rpm
